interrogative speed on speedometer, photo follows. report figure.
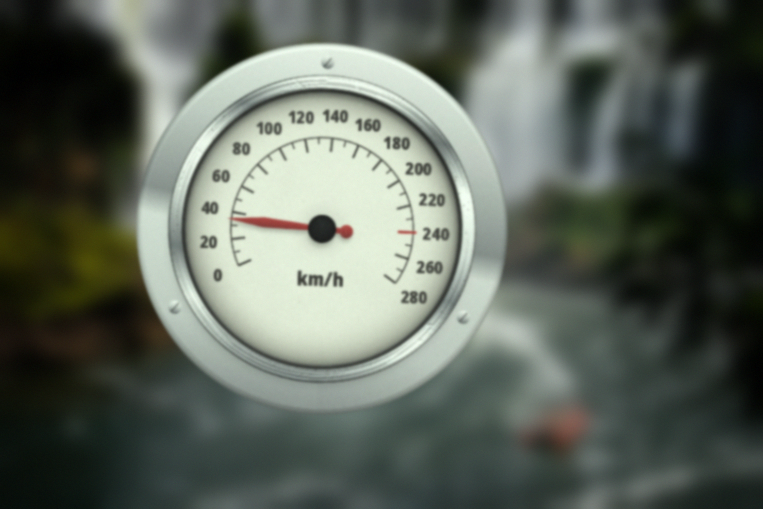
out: 35 km/h
